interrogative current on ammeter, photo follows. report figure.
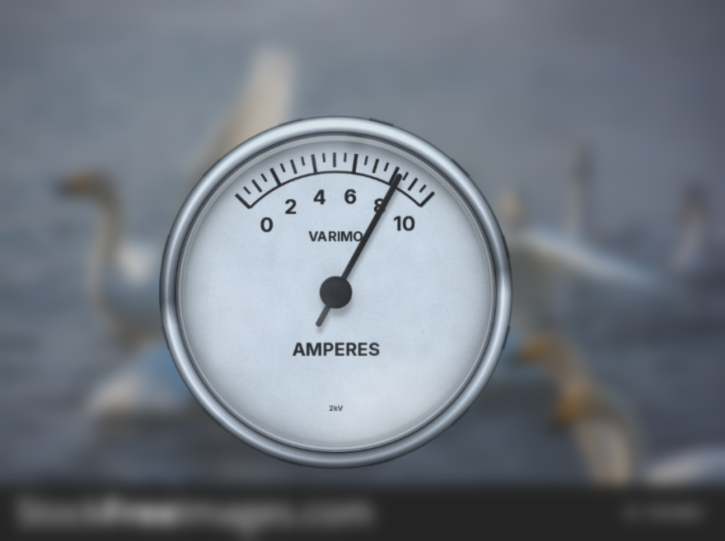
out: 8.25 A
